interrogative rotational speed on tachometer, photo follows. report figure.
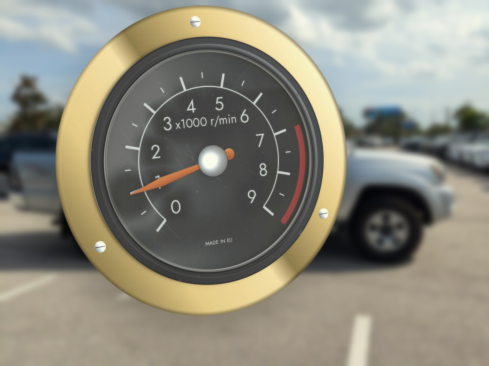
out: 1000 rpm
